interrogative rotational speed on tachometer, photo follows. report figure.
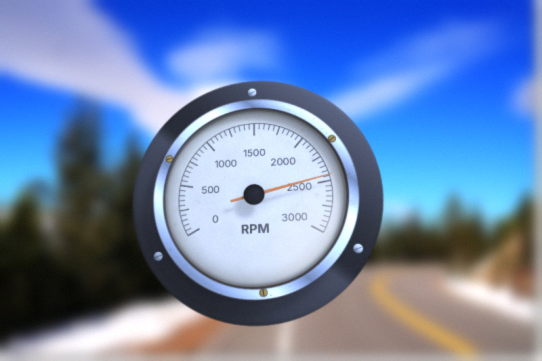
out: 2450 rpm
